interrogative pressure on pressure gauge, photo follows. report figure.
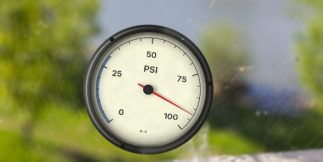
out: 92.5 psi
